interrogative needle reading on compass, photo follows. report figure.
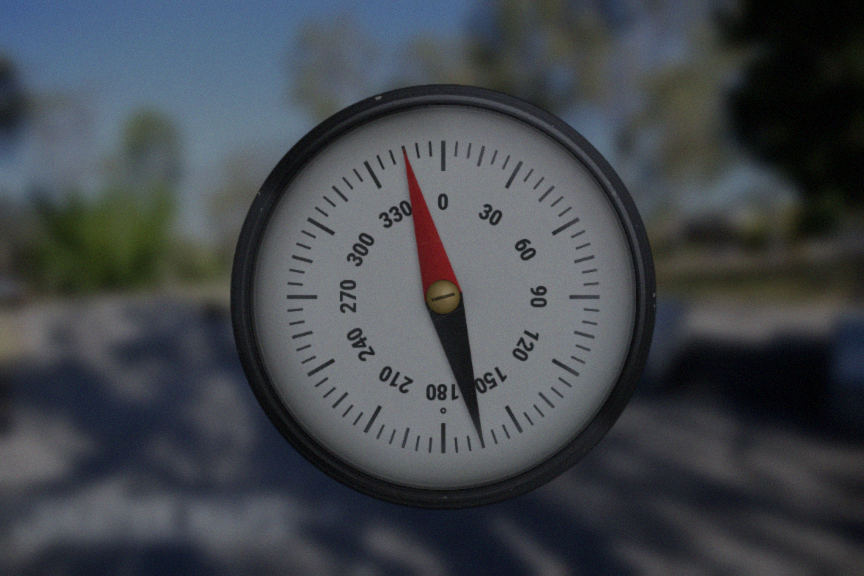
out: 345 °
